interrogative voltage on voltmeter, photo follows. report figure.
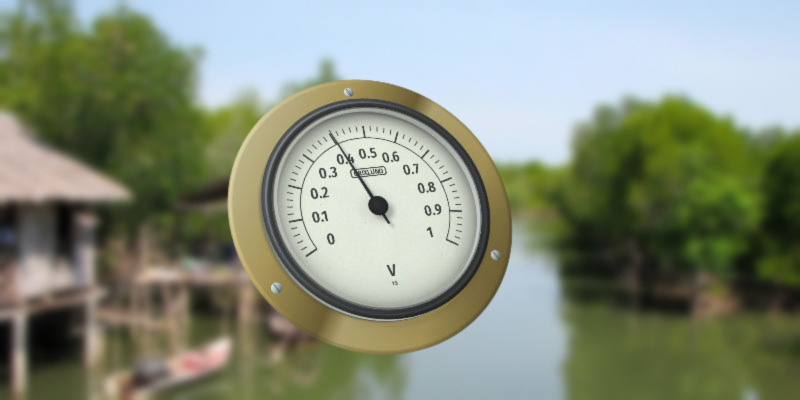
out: 0.4 V
